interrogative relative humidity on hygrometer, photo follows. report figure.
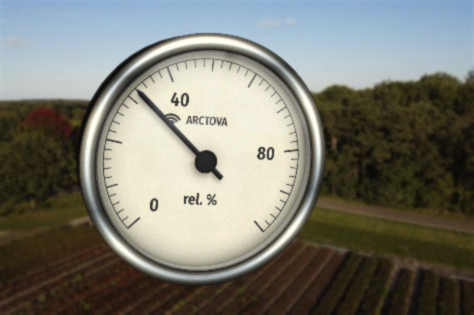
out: 32 %
